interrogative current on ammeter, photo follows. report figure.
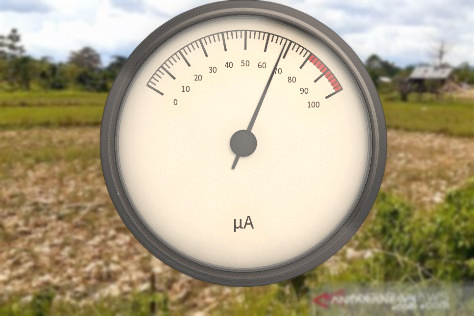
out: 68 µA
